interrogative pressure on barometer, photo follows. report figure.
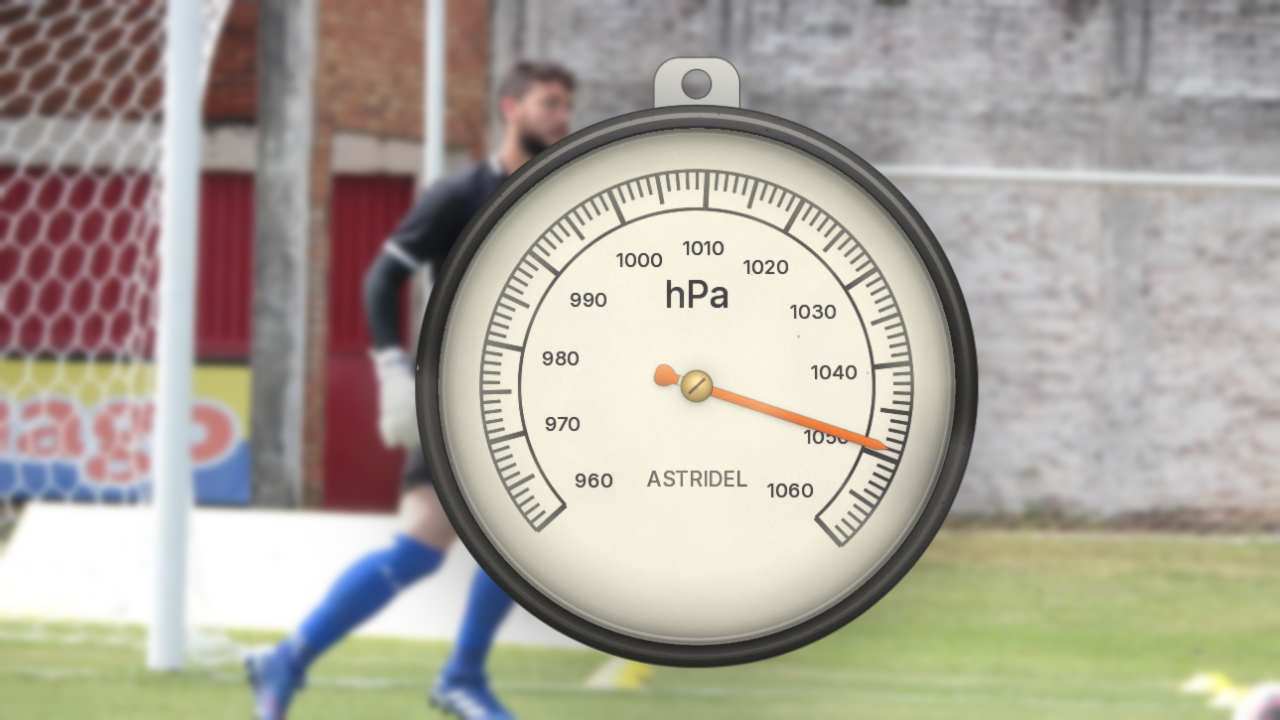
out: 1049 hPa
